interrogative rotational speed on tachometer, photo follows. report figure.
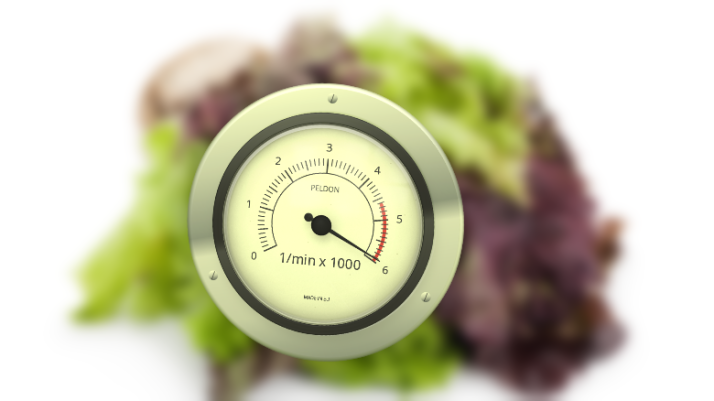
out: 5900 rpm
